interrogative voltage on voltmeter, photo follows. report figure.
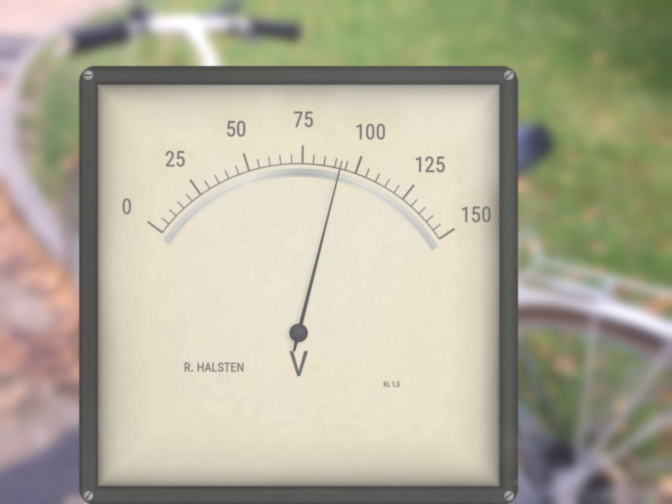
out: 92.5 V
